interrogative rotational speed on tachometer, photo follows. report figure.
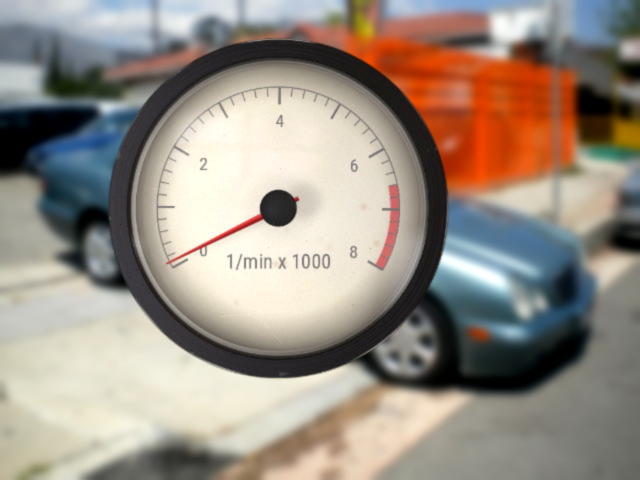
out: 100 rpm
